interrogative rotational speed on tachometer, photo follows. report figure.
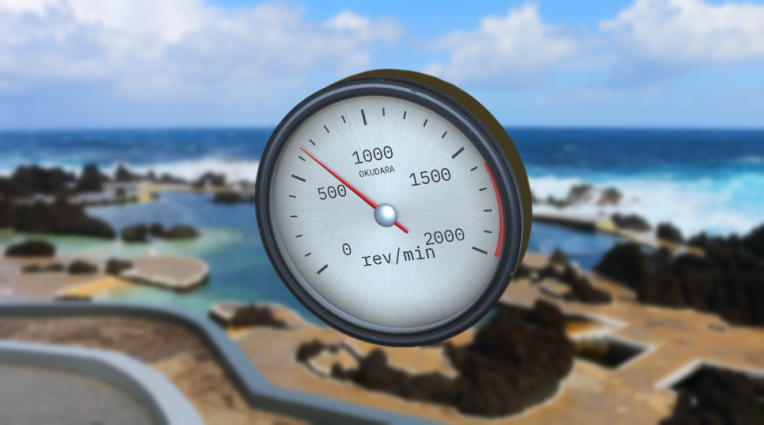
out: 650 rpm
